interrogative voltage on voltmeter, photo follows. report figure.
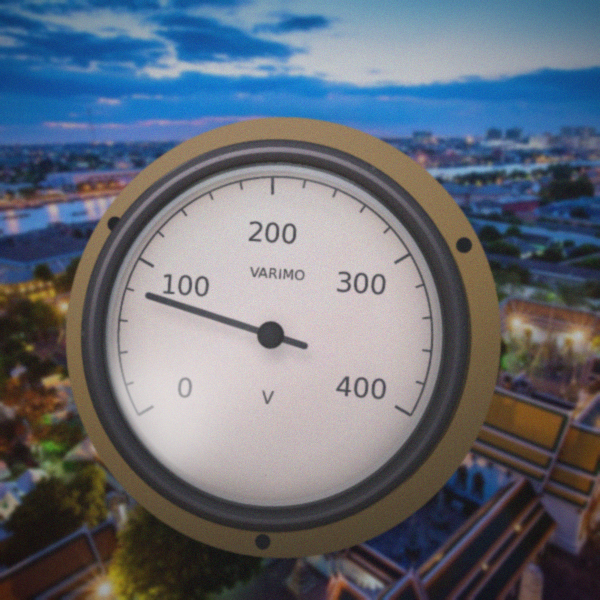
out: 80 V
